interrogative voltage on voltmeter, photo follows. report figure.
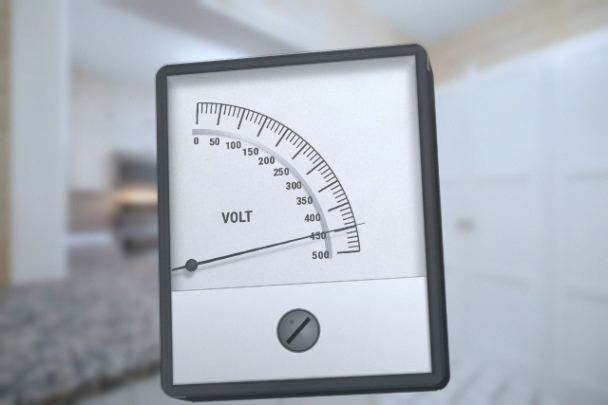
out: 450 V
